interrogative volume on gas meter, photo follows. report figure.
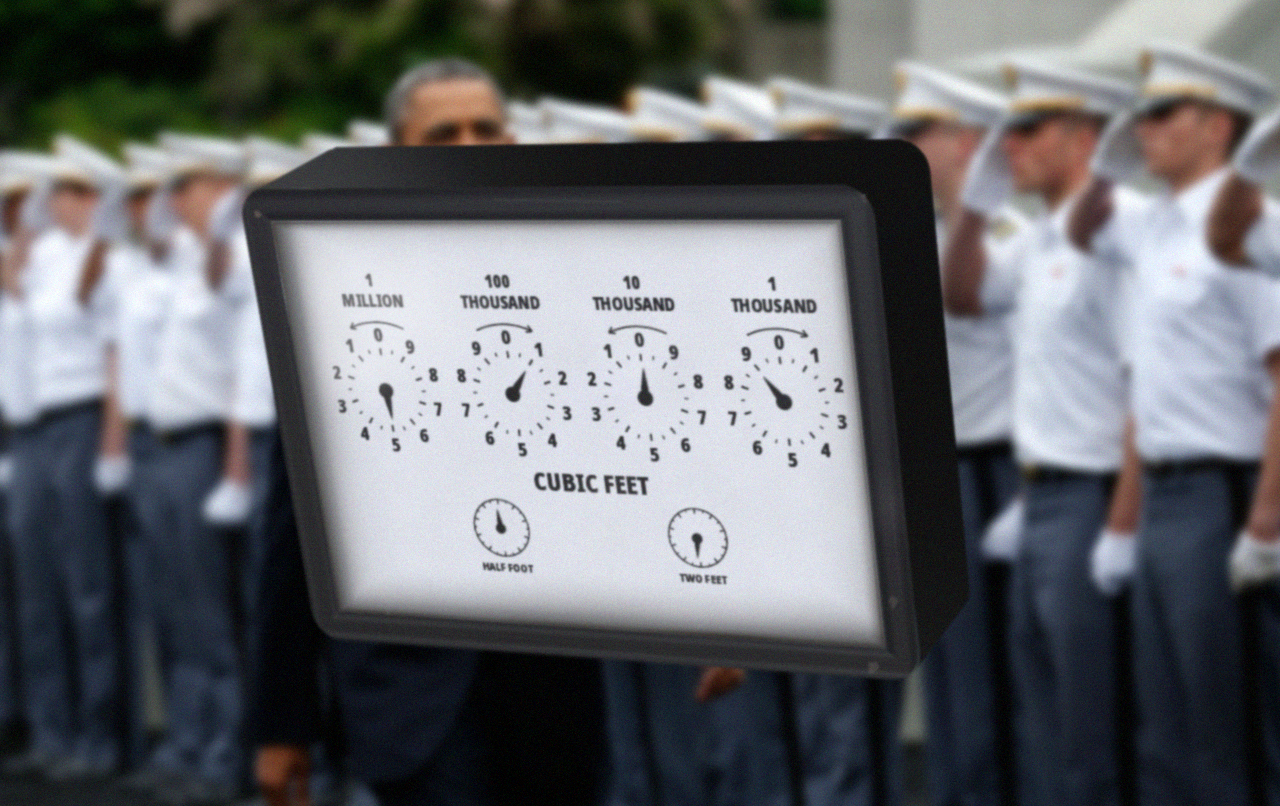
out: 509900 ft³
